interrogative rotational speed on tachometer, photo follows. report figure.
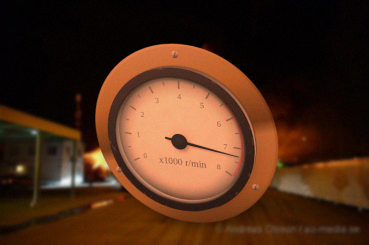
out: 7250 rpm
